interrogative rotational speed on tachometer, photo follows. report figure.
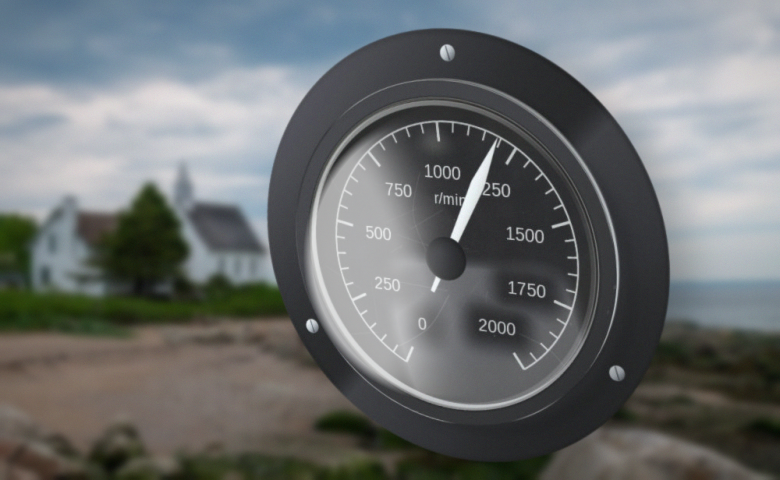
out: 1200 rpm
